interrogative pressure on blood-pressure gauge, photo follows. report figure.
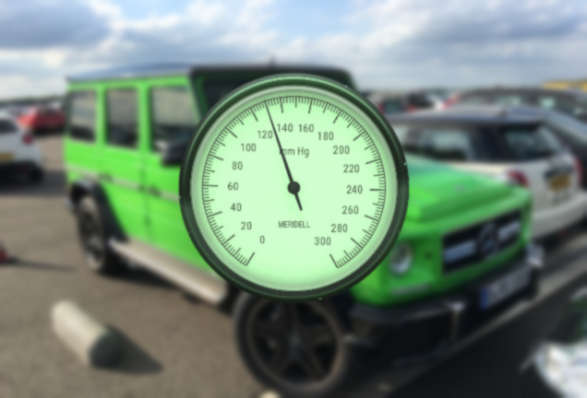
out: 130 mmHg
